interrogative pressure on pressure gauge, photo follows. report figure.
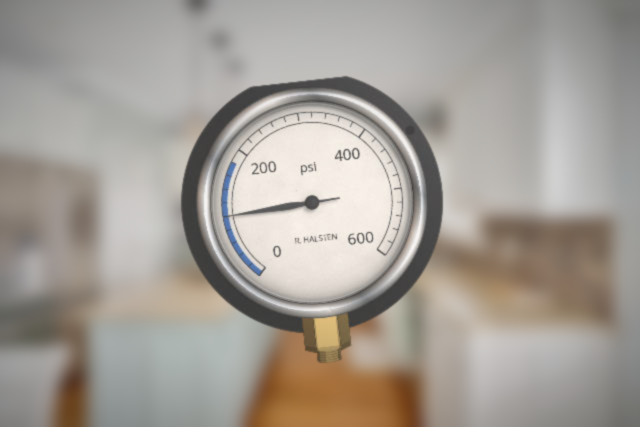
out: 100 psi
